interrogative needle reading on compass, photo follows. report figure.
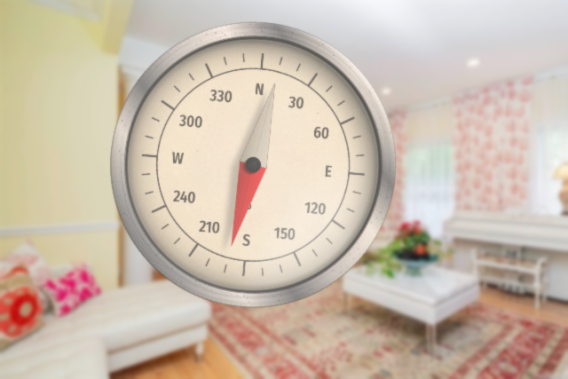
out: 190 °
